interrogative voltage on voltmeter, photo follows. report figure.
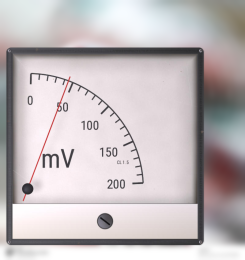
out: 45 mV
